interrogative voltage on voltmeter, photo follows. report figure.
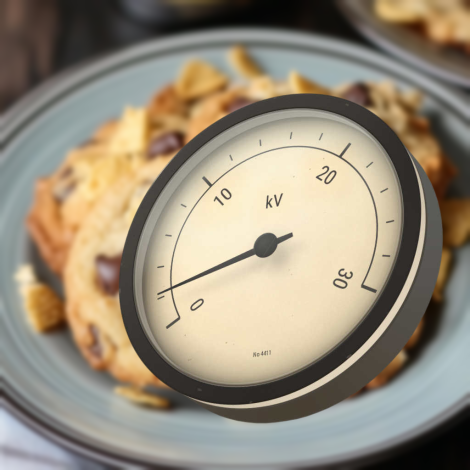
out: 2 kV
